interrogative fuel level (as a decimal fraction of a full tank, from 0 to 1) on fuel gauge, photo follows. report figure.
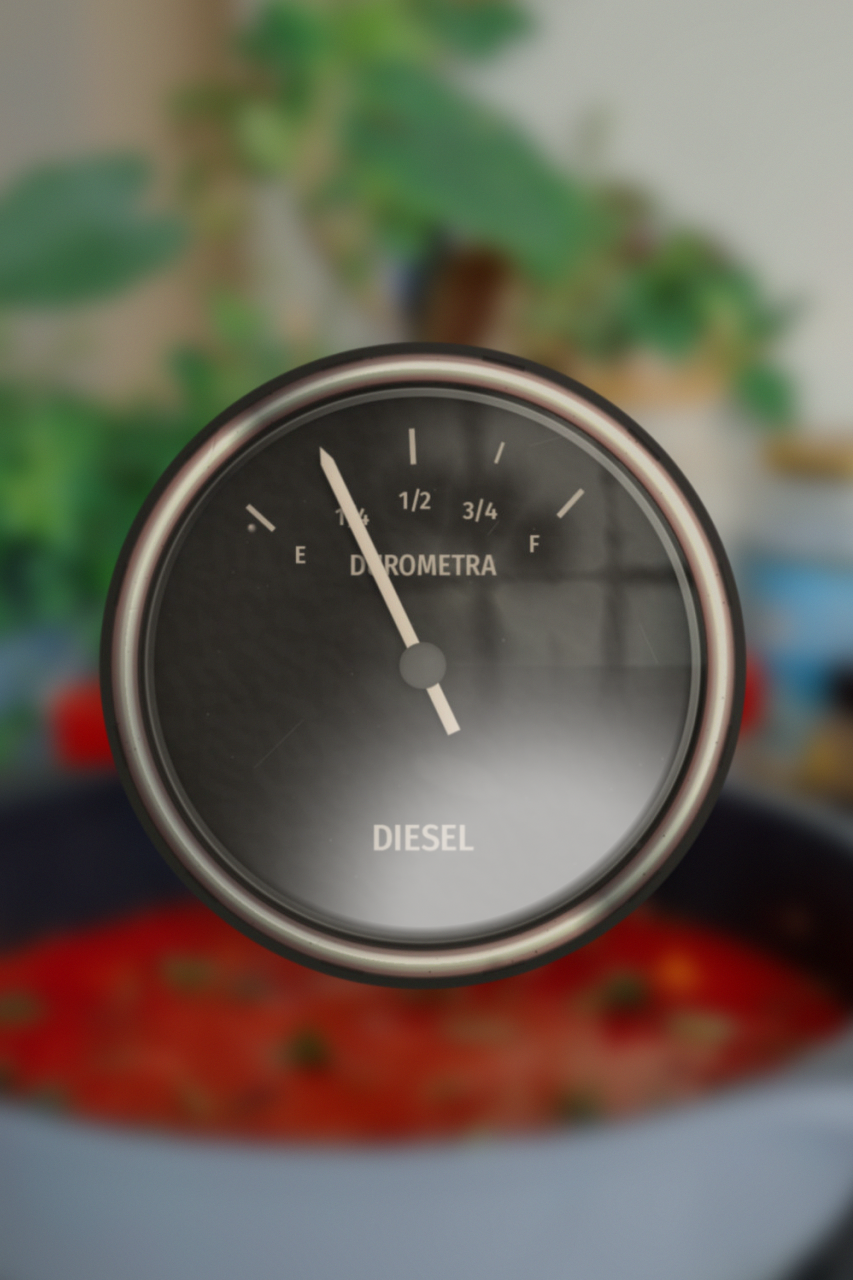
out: 0.25
